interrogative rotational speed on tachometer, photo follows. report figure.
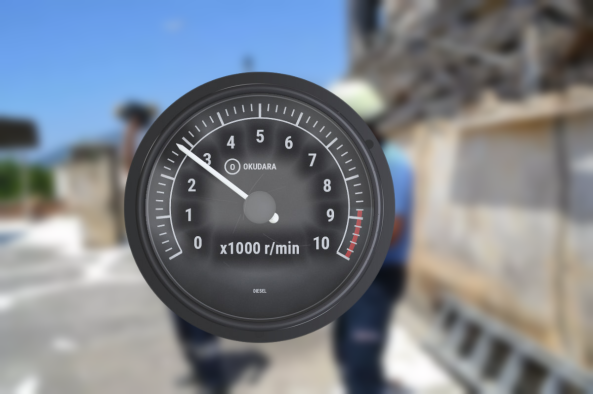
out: 2800 rpm
